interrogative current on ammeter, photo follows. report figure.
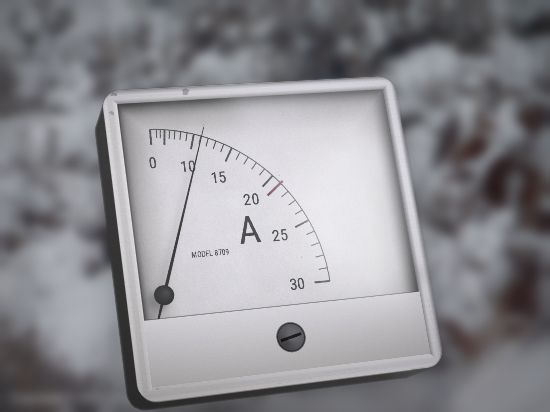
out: 11 A
